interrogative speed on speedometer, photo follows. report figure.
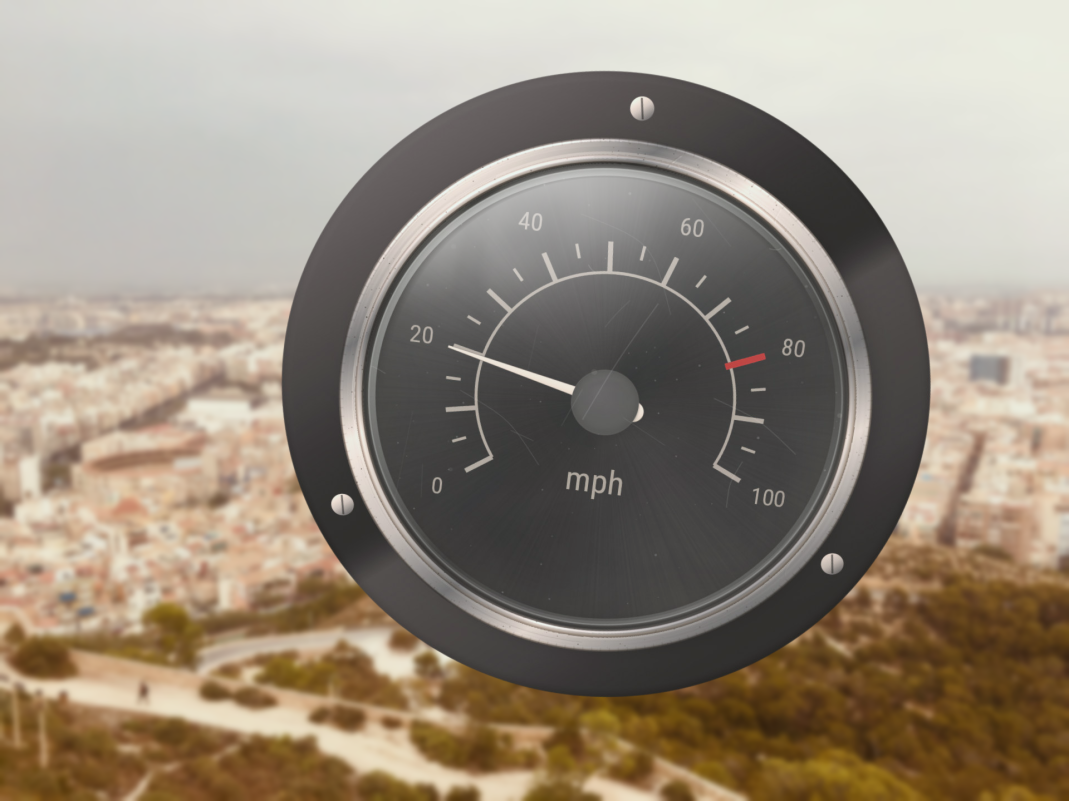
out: 20 mph
